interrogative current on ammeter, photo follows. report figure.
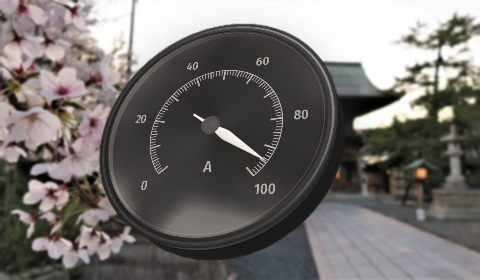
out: 95 A
